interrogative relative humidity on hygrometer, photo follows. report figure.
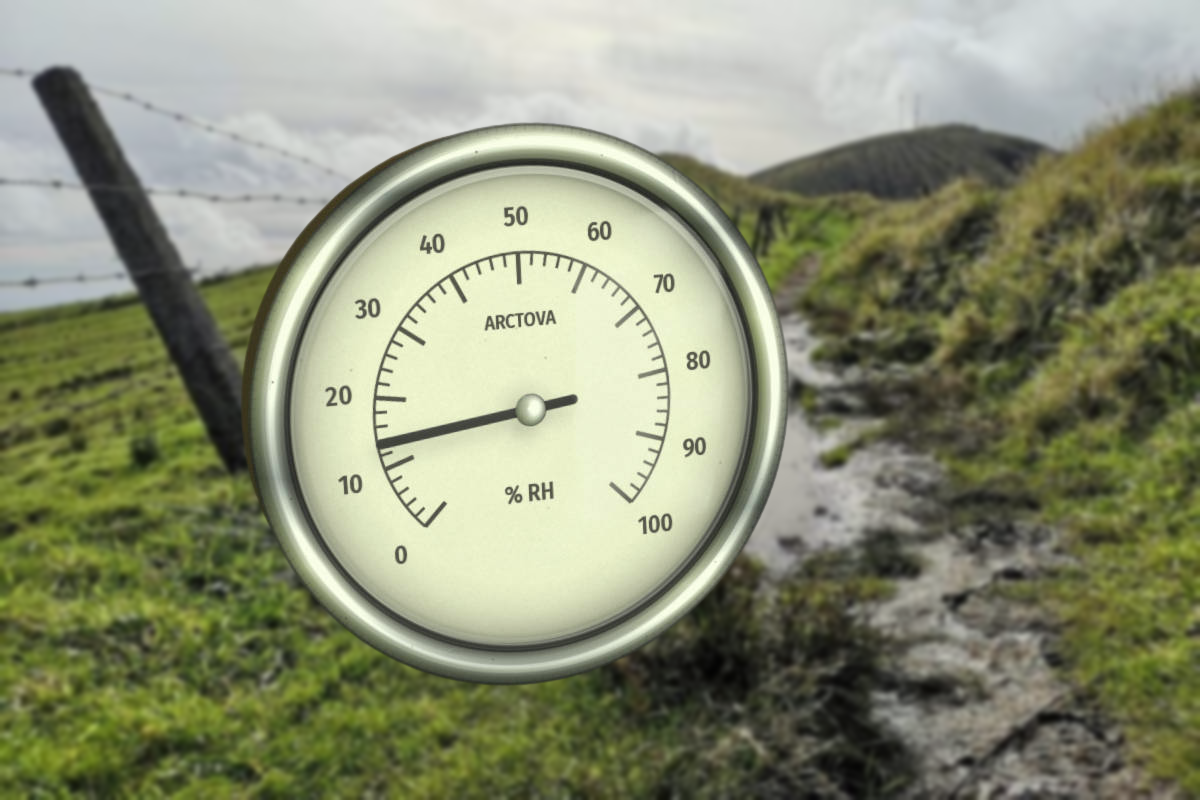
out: 14 %
